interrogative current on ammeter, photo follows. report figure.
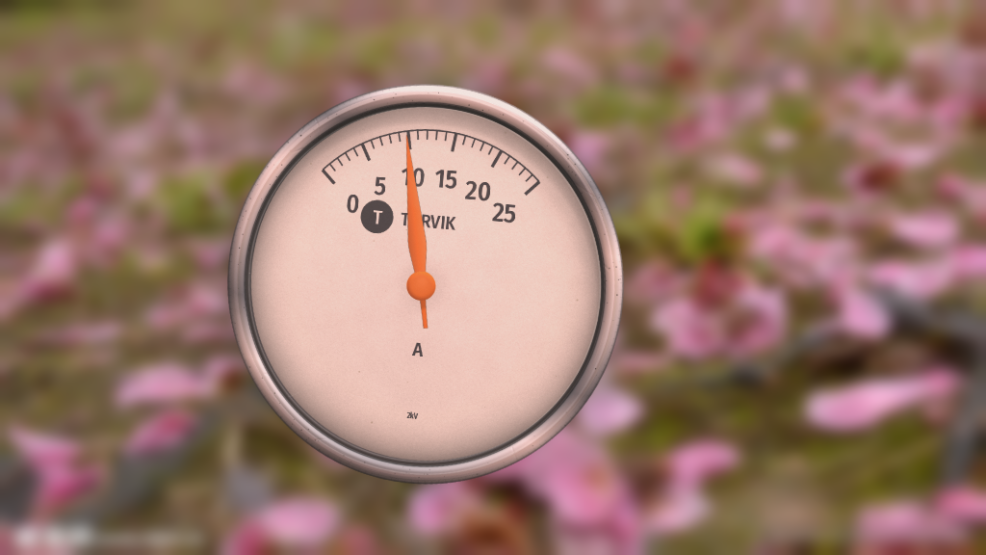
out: 10 A
